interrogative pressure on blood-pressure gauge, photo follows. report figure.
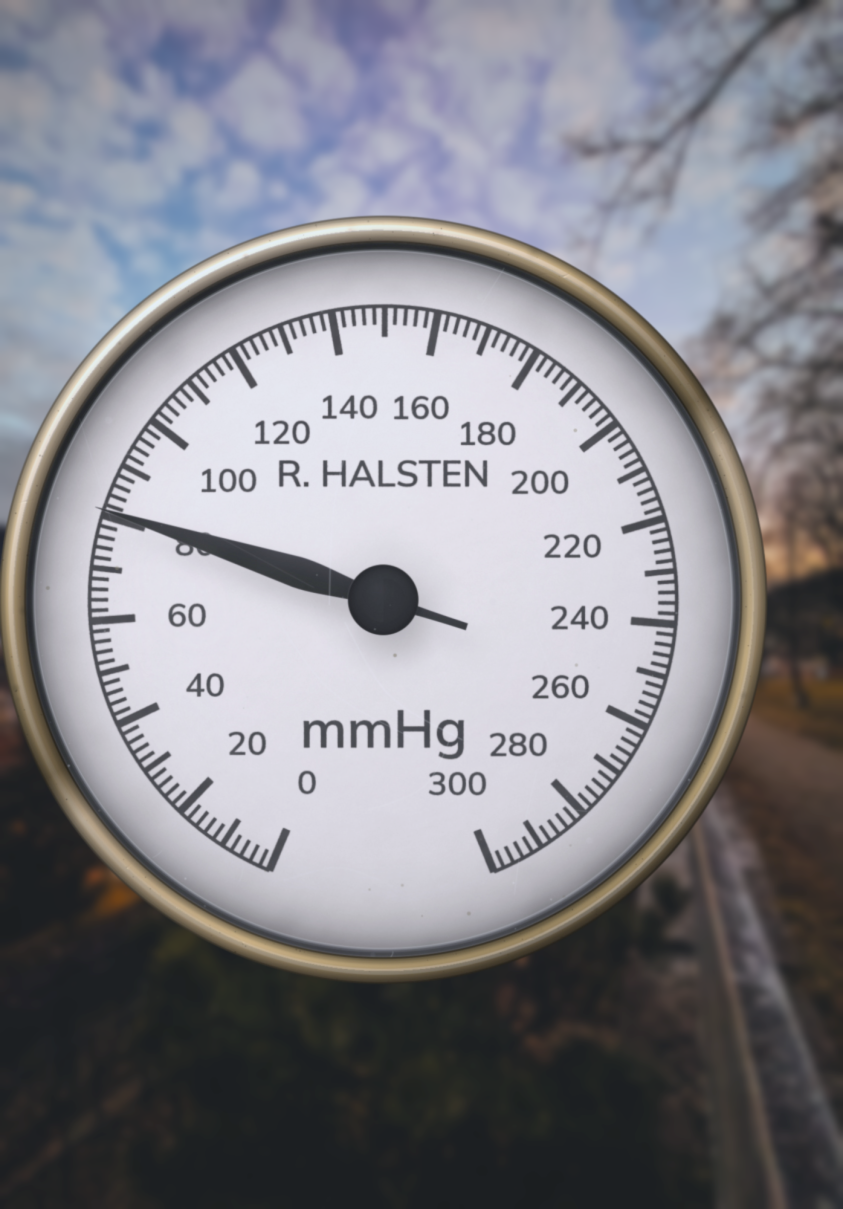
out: 81 mmHg
